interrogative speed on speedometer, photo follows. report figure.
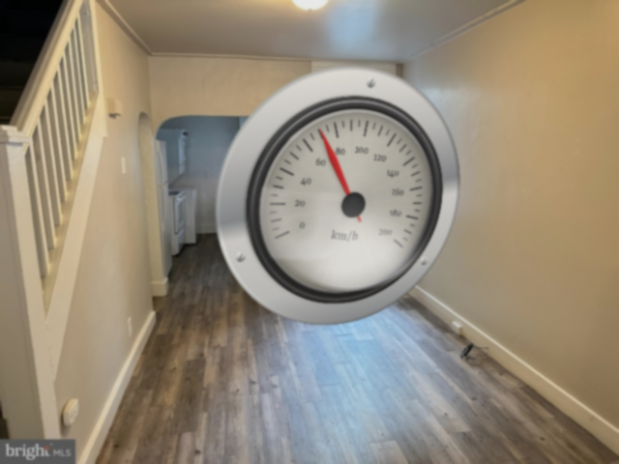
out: 70 km/h
